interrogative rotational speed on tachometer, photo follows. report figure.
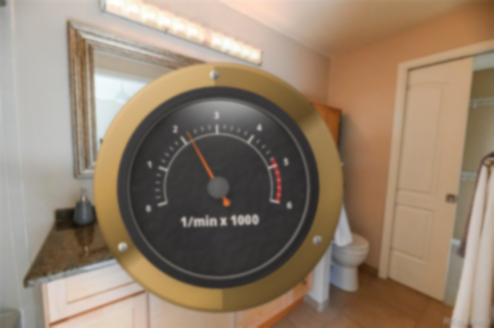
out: 2200 rpm
